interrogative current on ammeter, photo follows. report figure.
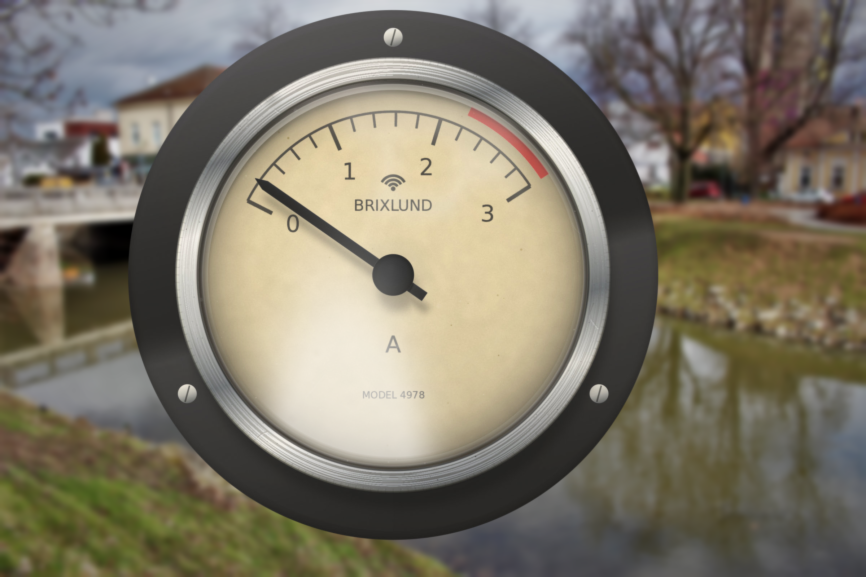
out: 0.2 A
